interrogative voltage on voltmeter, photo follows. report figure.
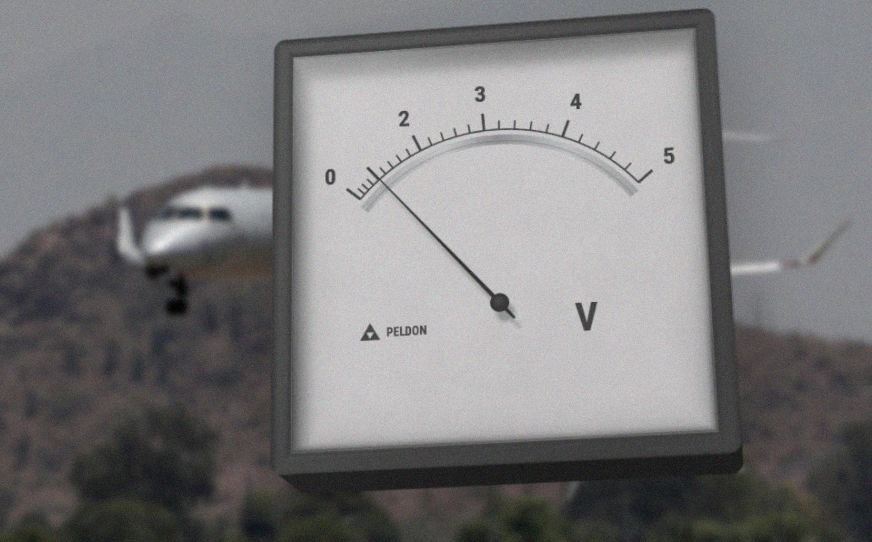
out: 1 V
